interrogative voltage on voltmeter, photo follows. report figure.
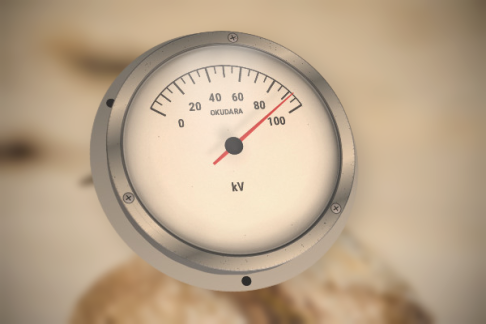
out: 92.5 kV
